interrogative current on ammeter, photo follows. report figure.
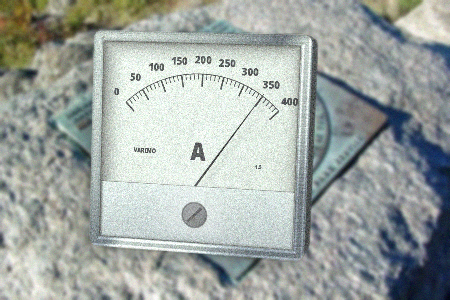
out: 350 A
